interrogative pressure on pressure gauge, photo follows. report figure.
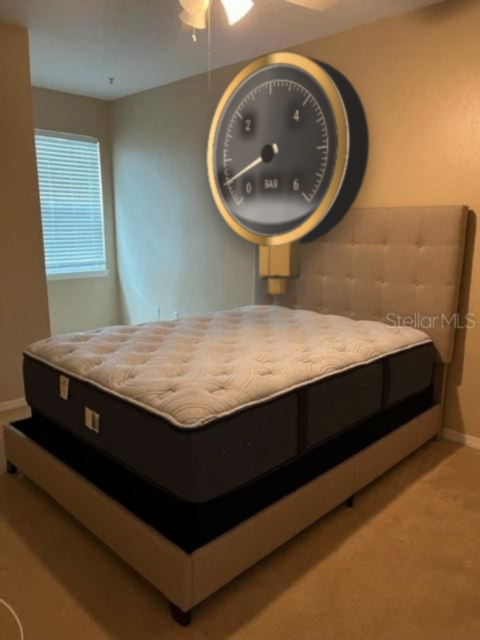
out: 0.5 bar
